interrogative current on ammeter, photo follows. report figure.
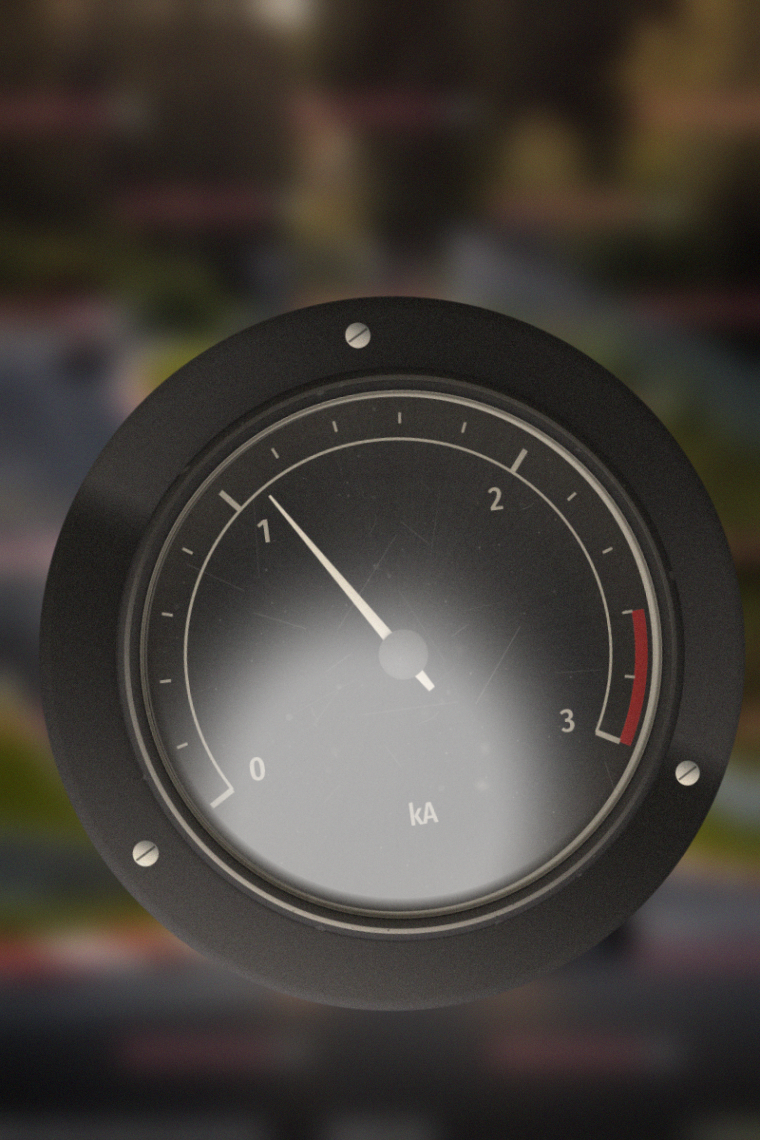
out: 1.1 kA
